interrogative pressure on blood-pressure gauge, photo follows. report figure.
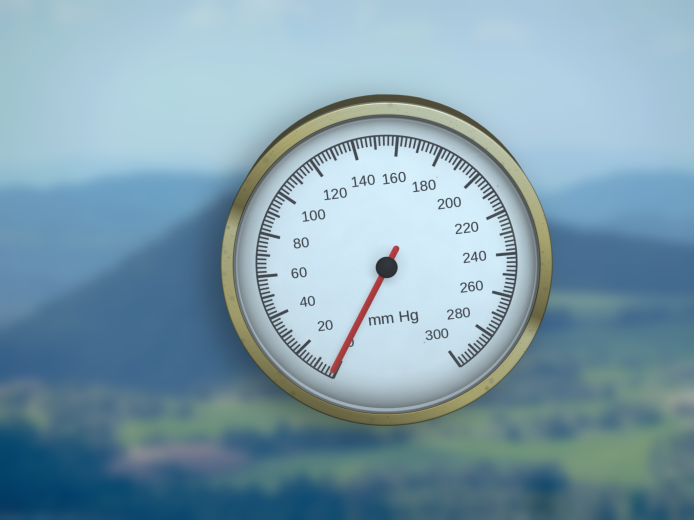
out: 2 mmHg
